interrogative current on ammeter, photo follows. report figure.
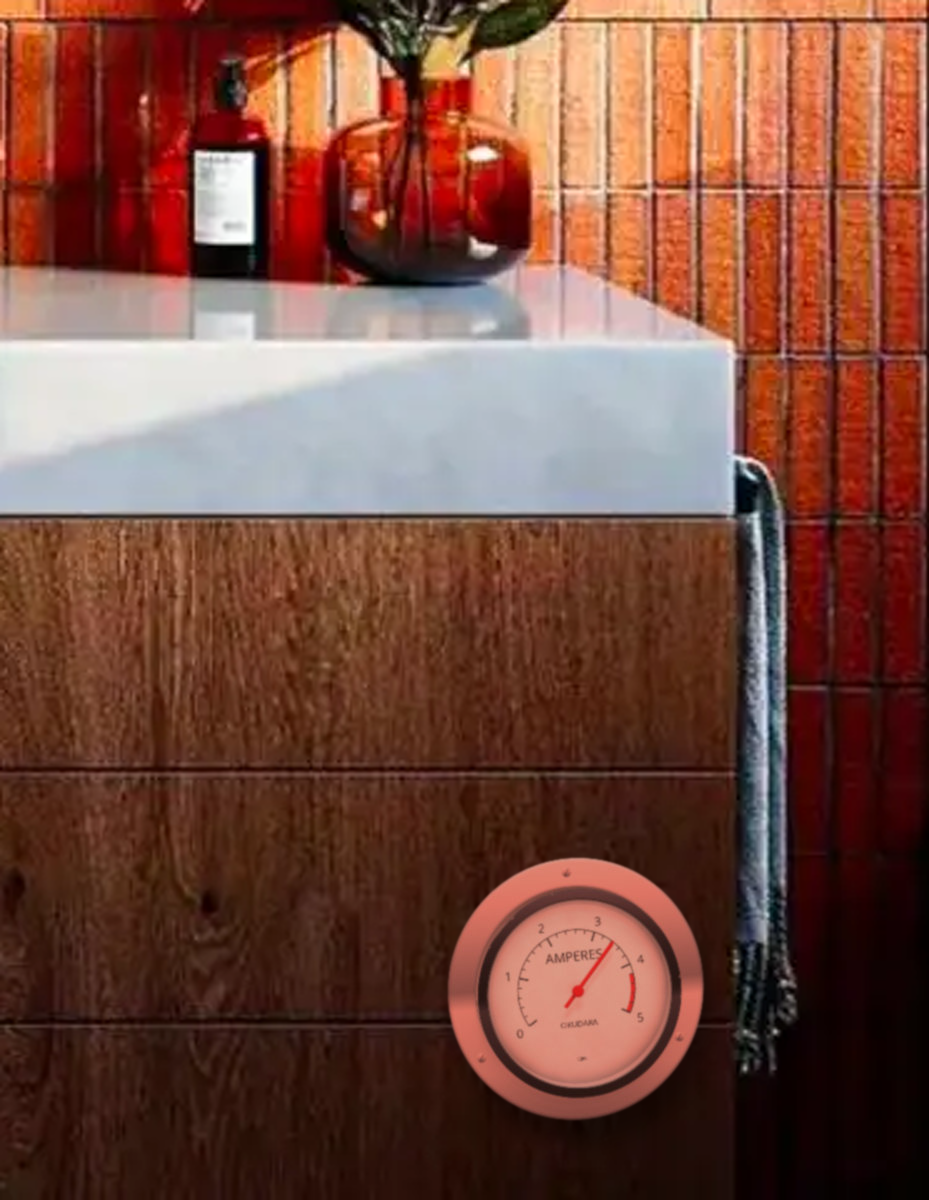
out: 3.4 A
